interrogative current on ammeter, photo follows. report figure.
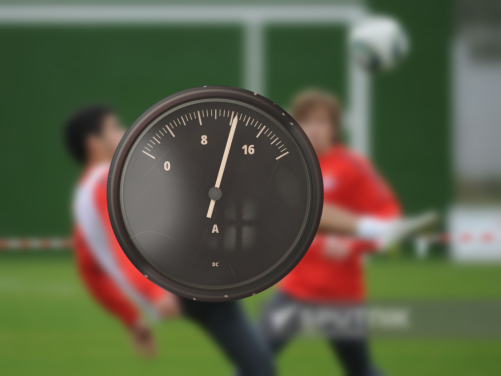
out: 12.5 A
